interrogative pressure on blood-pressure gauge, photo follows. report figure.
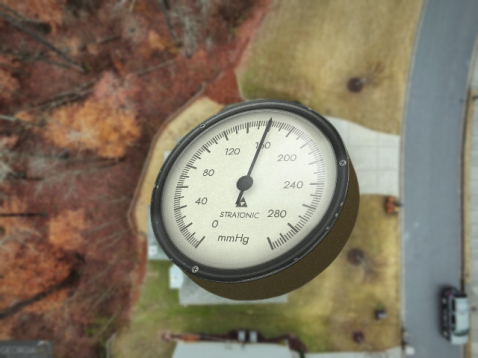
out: 160 mmHg
